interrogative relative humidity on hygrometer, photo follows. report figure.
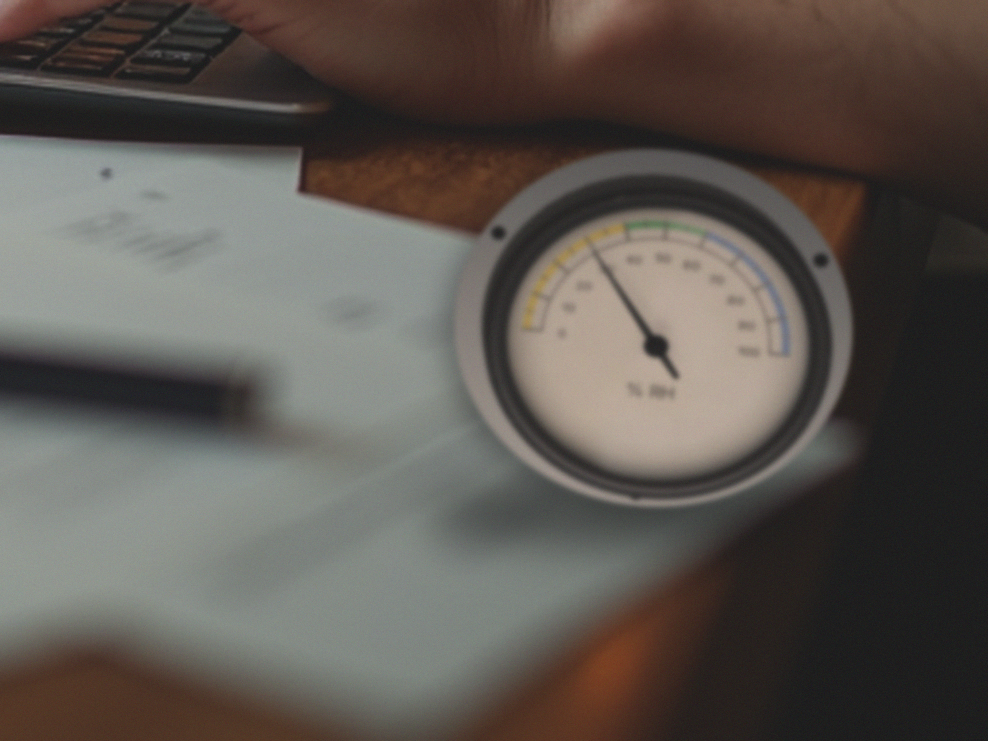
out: 30 %
